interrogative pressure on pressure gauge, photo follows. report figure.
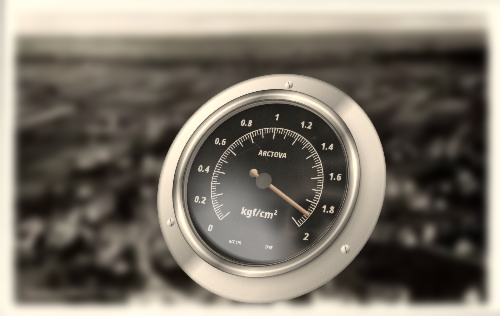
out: 1.9 kg/cm²
